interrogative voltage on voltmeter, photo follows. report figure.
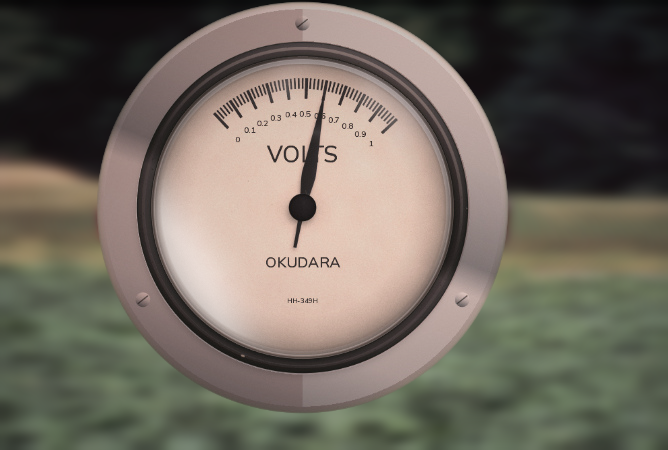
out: 0.6 V
